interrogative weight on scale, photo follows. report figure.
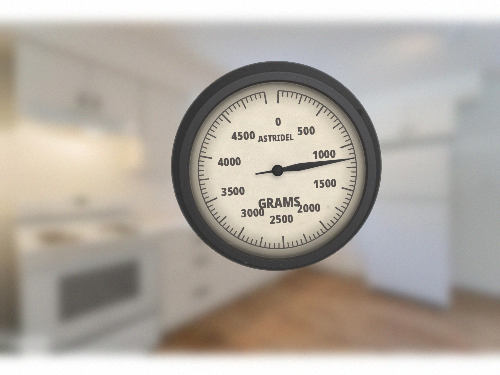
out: 1150 g
